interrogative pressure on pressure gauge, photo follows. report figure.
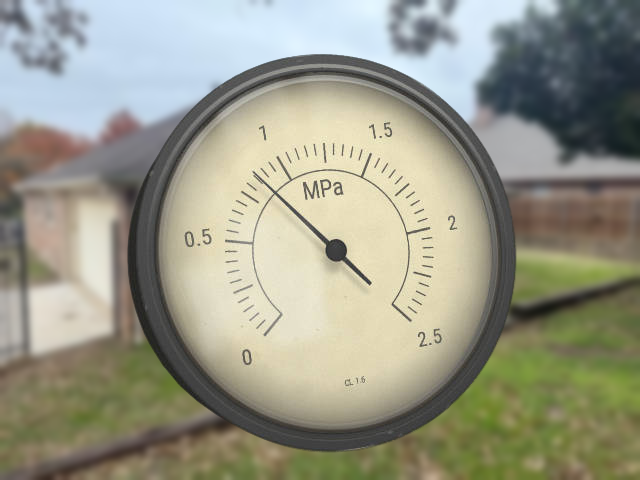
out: 0.85 MPa
